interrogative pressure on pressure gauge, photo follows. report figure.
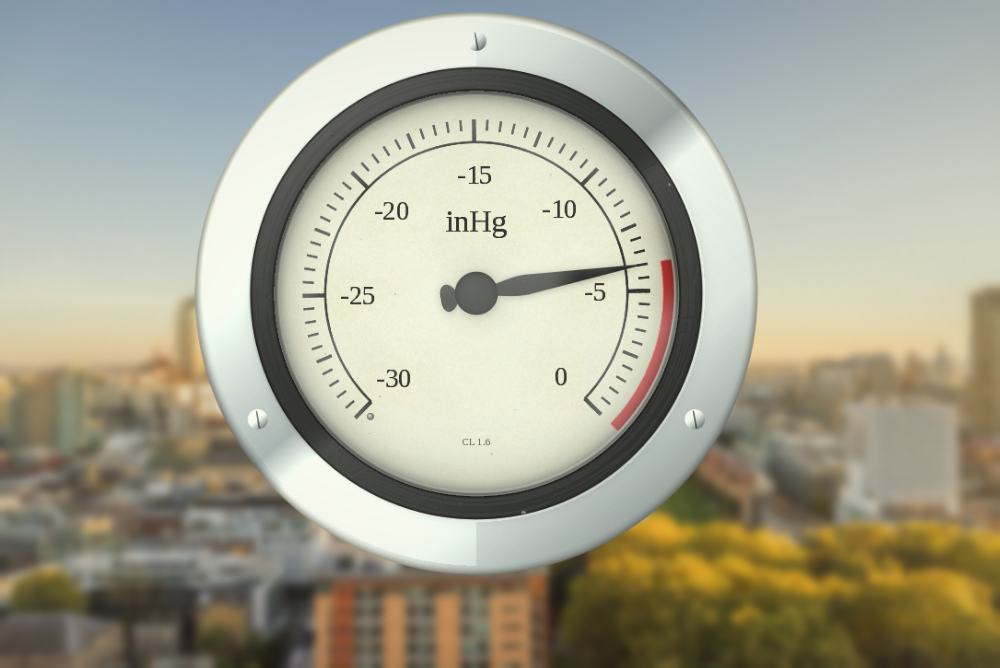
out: -6 inHg
